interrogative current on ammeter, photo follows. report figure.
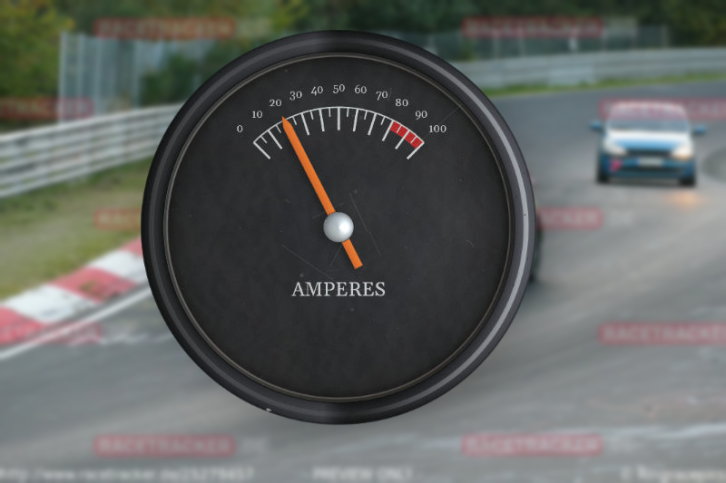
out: 20 A
